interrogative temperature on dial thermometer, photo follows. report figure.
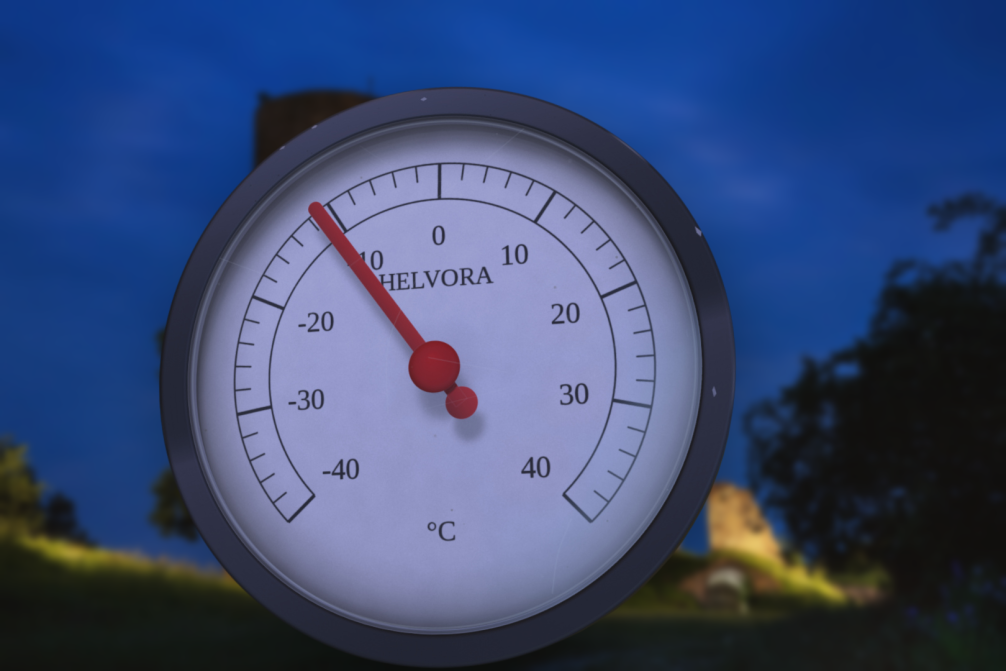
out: -11 °C
